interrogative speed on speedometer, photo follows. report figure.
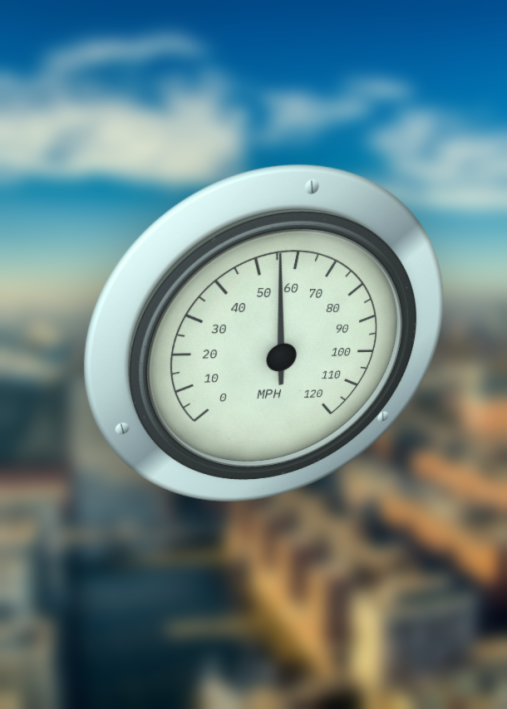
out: 55 mph
